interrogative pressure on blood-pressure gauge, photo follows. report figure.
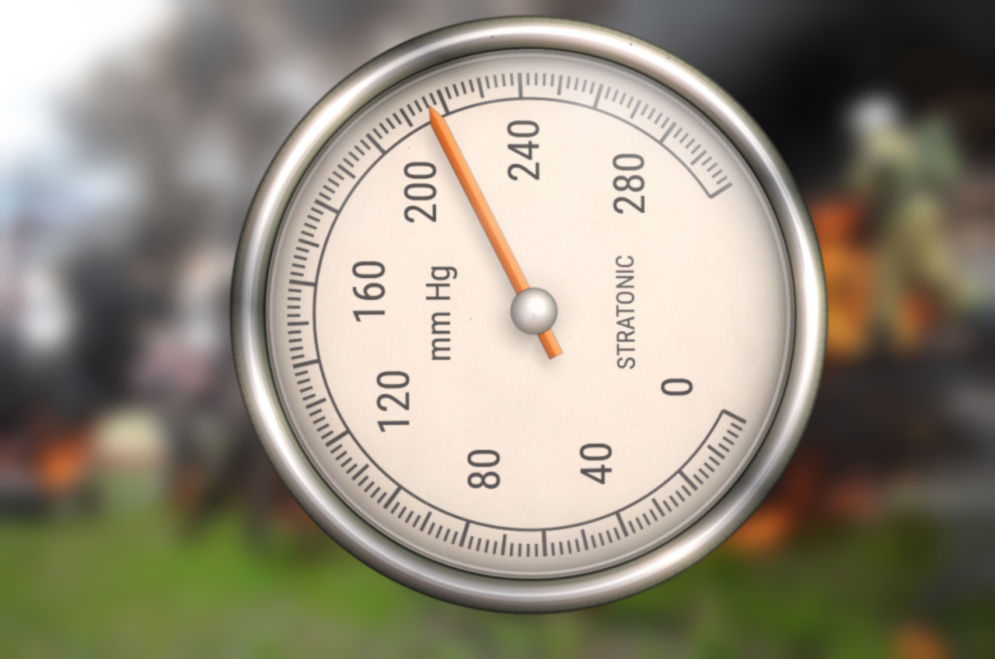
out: 216 mmHg
